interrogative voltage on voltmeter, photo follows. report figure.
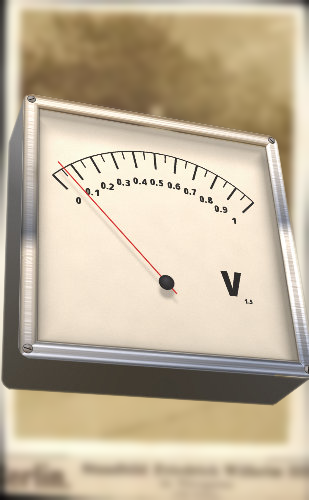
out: 0.05 V
